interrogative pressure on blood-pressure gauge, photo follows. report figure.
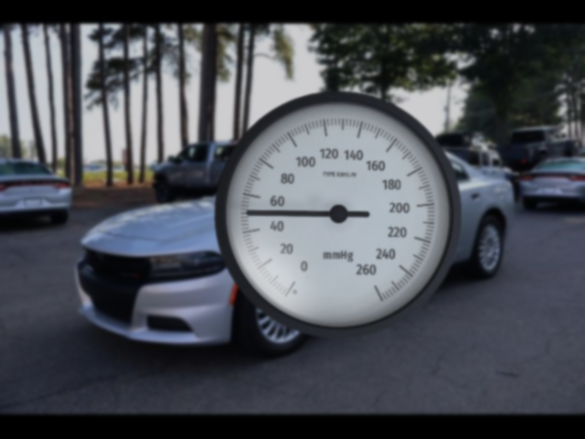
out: 50 mmHg
